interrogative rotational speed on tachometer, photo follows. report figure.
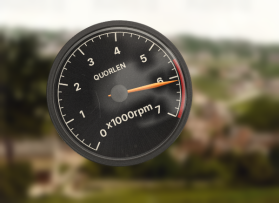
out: 6100 rpm
